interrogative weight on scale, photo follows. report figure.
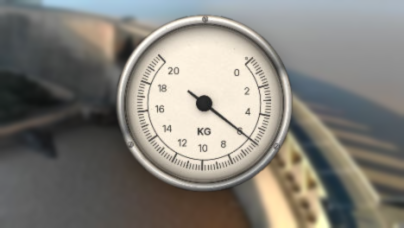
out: 6 kg
